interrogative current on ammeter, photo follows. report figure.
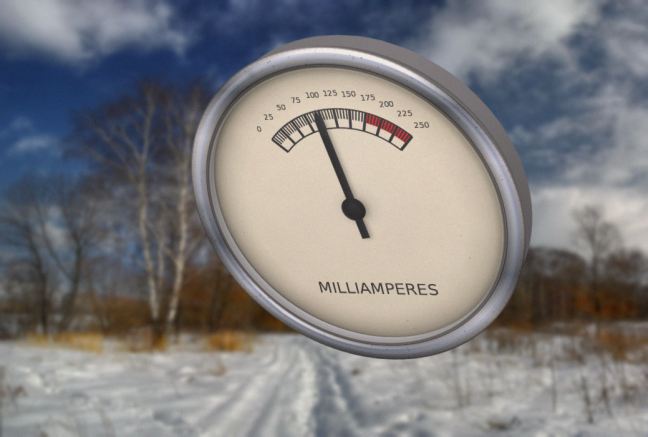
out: 100 mA
